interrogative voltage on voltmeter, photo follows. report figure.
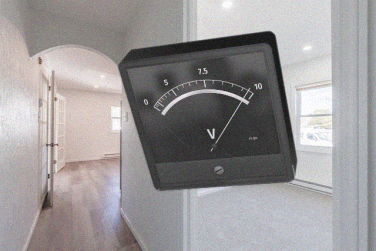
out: 9.75 V
